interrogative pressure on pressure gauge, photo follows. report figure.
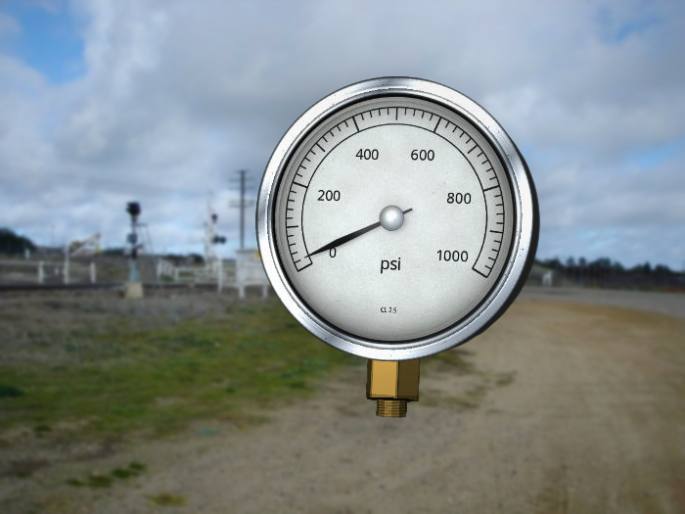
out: 20 psi
